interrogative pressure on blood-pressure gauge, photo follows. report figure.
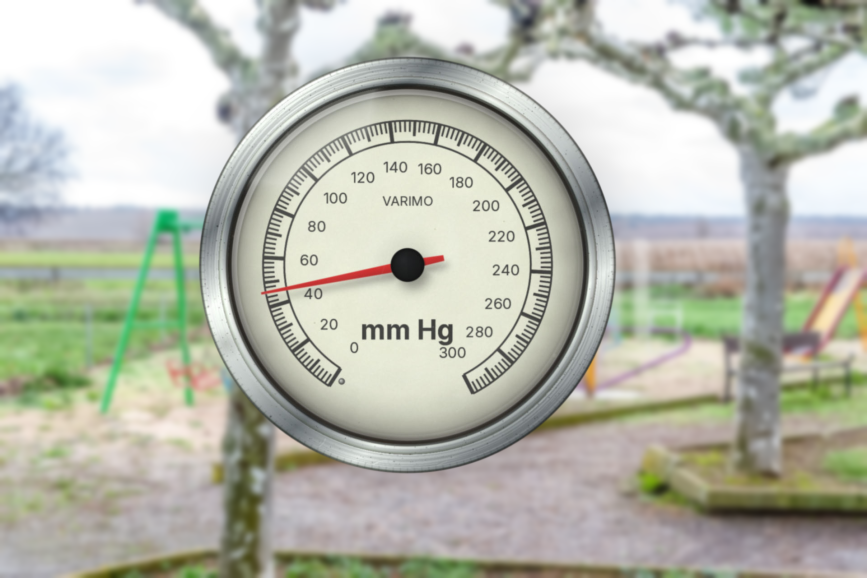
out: 46 mmHg
